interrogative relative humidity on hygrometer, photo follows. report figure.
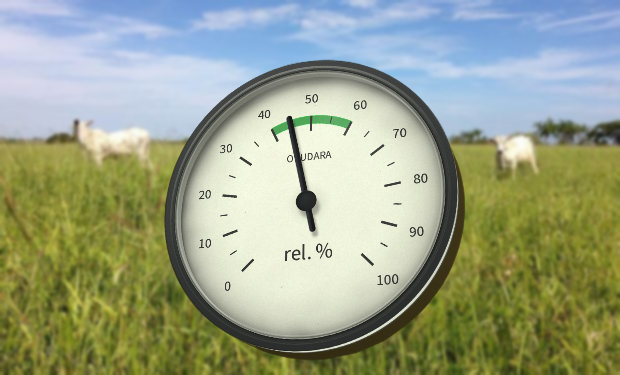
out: 45 %
